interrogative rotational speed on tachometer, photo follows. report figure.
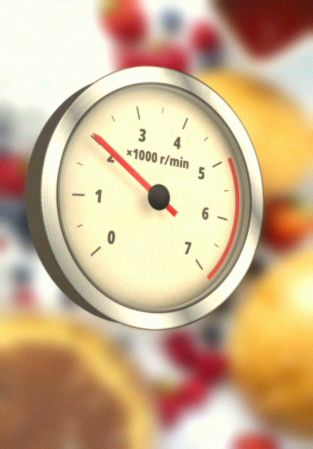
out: 2000 rpm
